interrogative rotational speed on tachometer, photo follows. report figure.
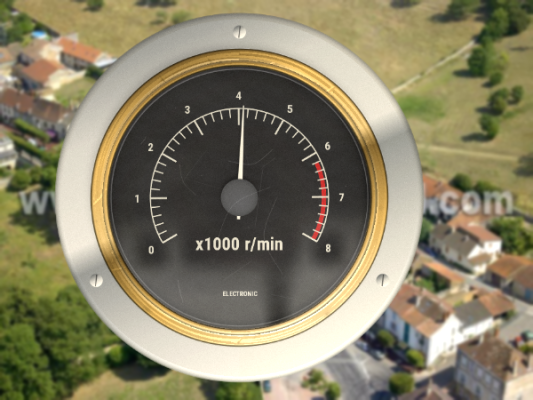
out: 4100 rpm
